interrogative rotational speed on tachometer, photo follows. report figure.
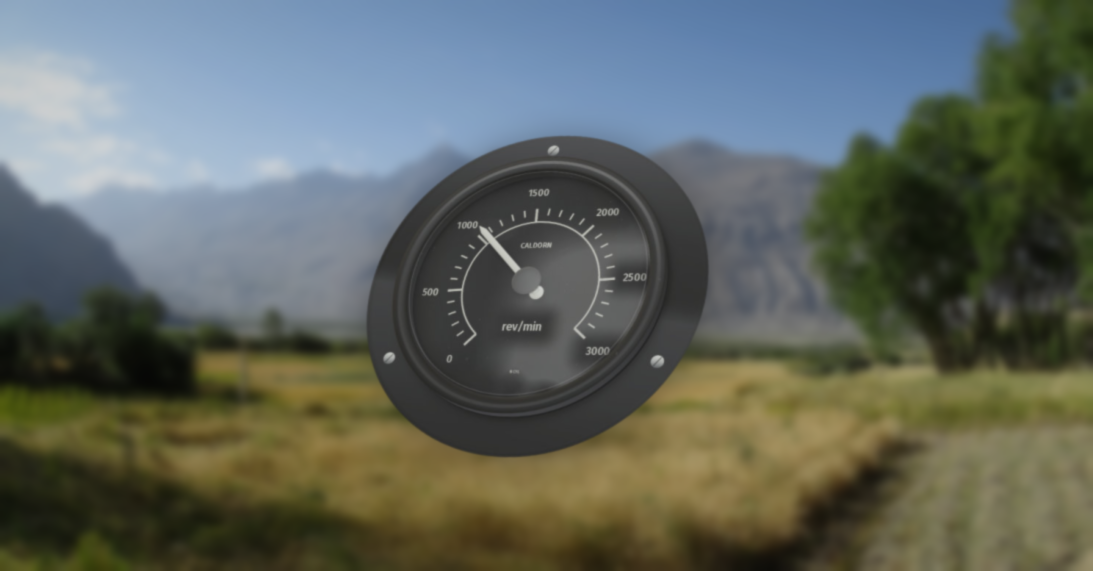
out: 1050 rpm
